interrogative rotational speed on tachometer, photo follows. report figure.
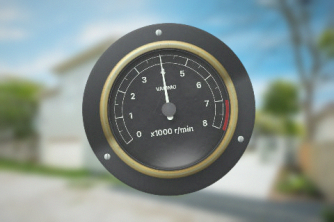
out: 4000 rpm
